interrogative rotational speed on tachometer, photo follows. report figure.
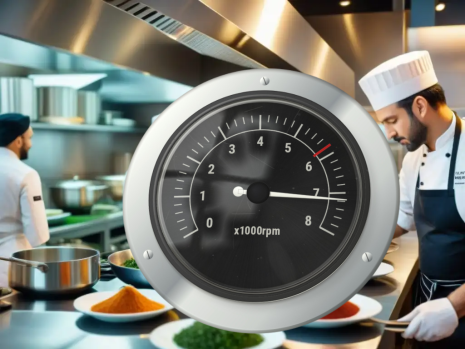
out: 7200 rpm
